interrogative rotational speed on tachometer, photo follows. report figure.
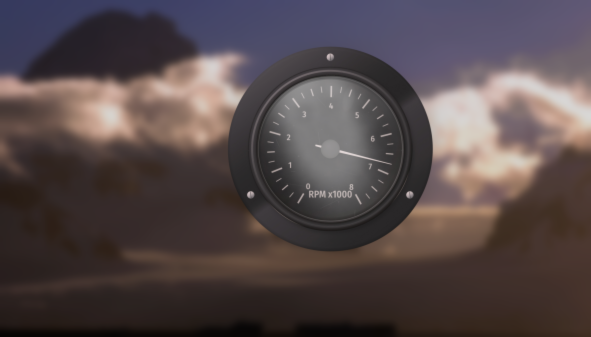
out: 6750 rpm
